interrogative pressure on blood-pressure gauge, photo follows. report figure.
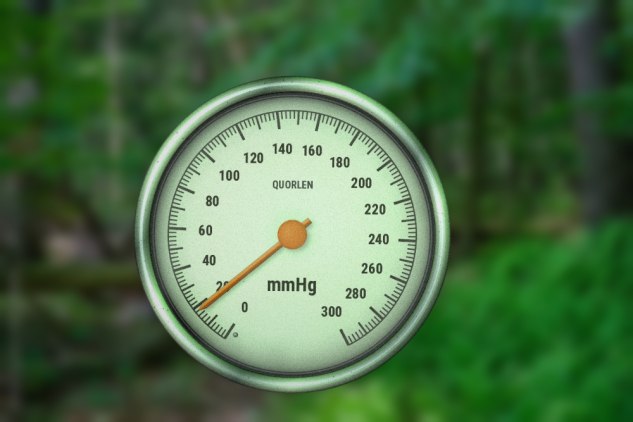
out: 18 mmHg
